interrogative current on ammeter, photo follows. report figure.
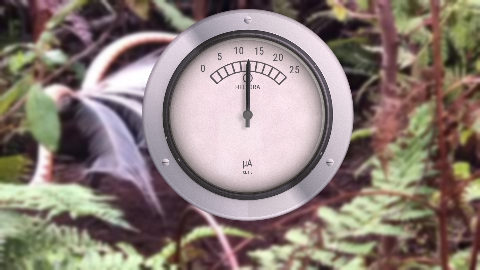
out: 12.5 µA
